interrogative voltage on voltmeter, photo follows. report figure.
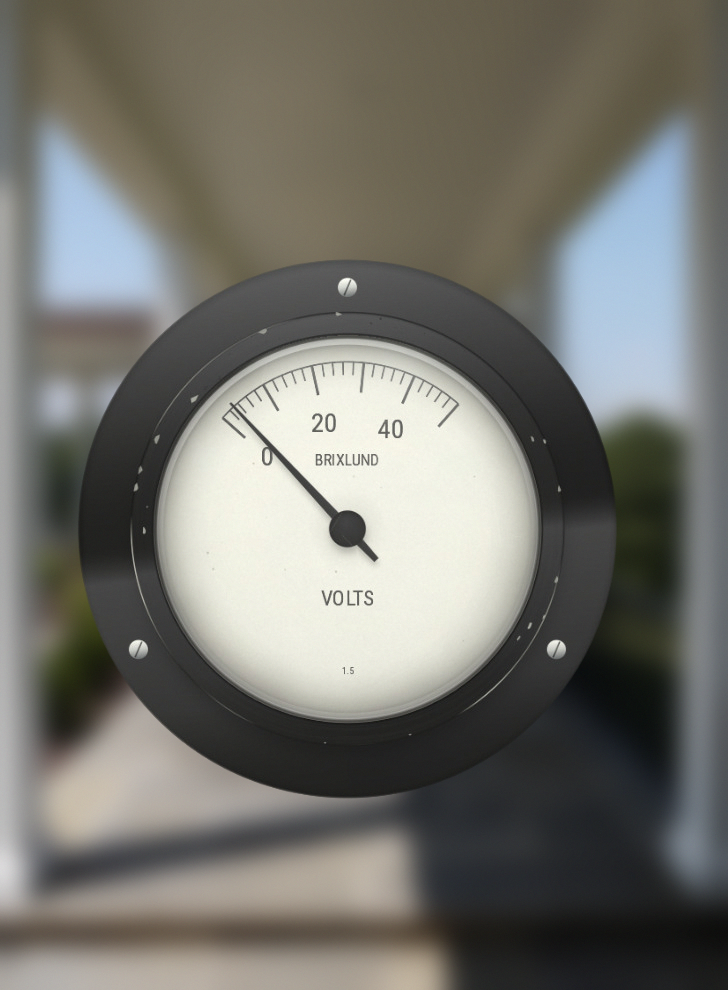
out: 3 V
